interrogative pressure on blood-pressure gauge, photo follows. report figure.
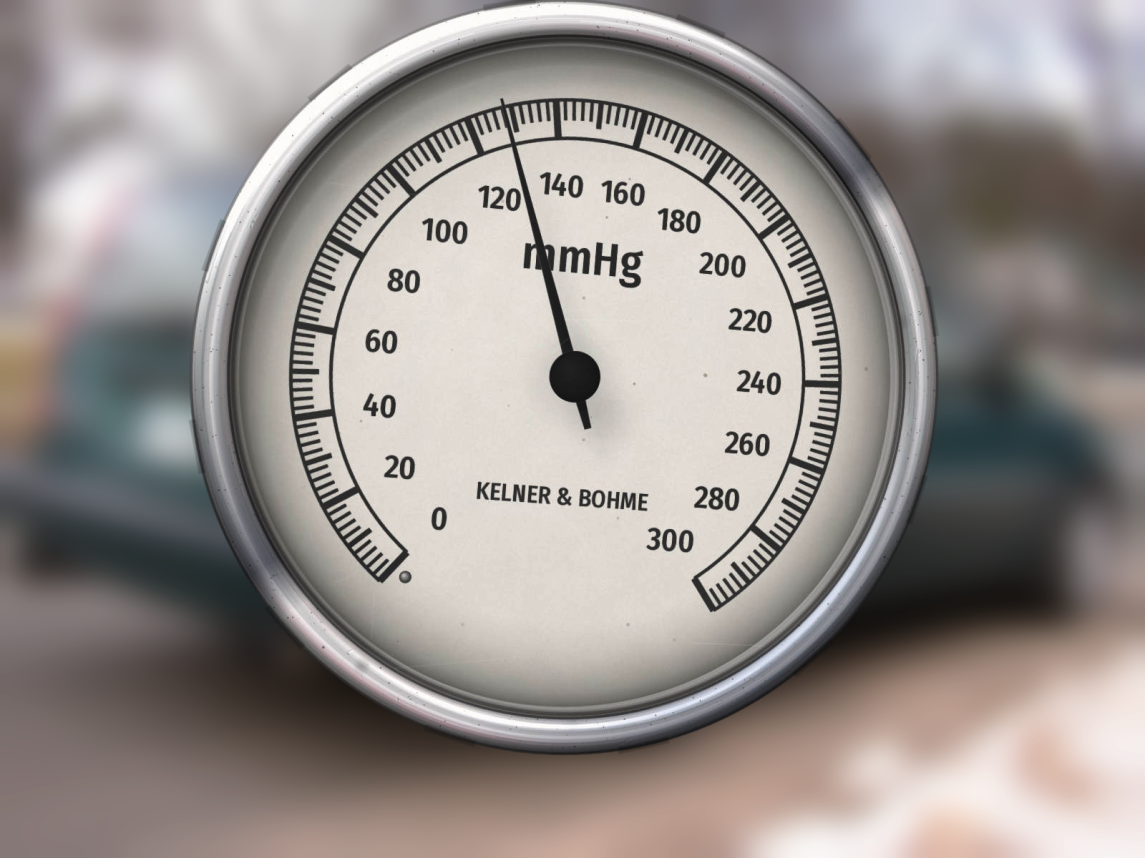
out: 128 mmHg
